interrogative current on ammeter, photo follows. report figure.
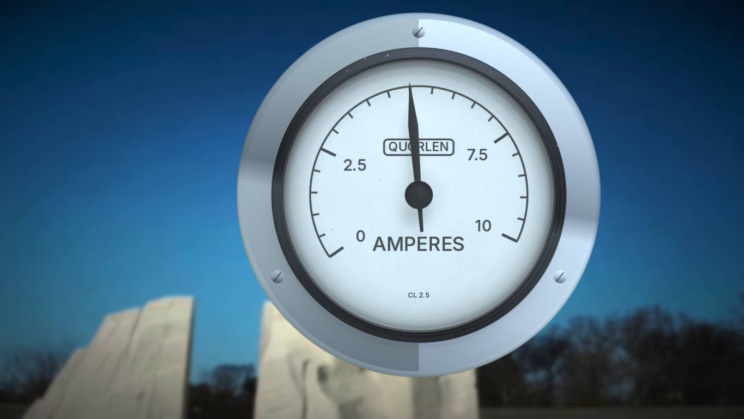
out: 5 A
